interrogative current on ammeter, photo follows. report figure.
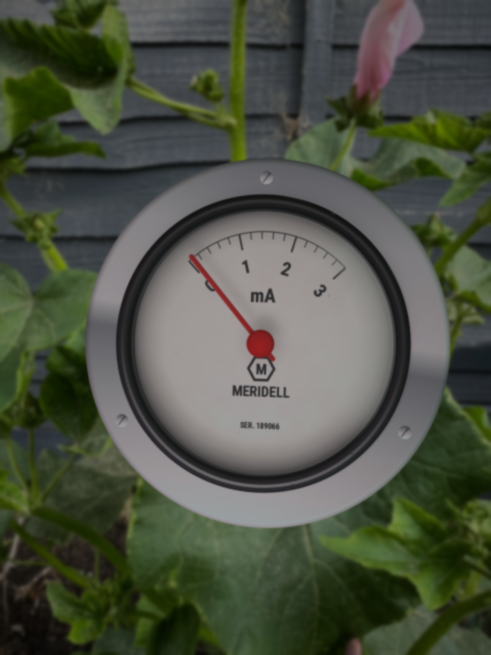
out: 0.1 mA
